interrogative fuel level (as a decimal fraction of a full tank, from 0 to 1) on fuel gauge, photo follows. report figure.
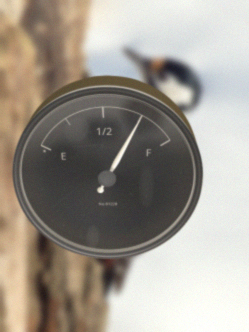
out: 0.75
